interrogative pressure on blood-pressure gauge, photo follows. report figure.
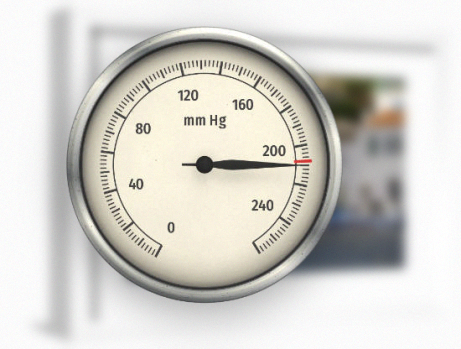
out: 210 mmHg
